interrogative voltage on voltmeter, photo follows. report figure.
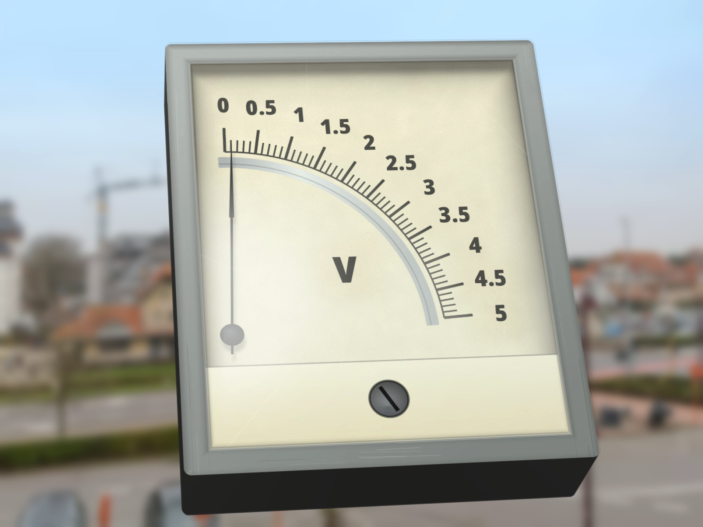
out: 0.1 V
